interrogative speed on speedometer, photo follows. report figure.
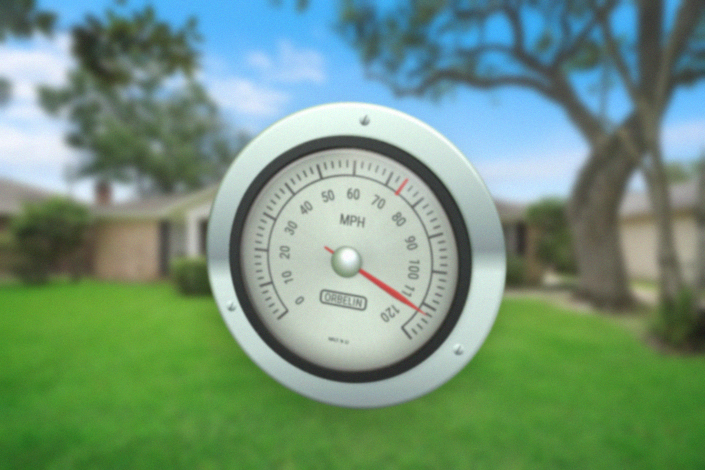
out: 112 mph
